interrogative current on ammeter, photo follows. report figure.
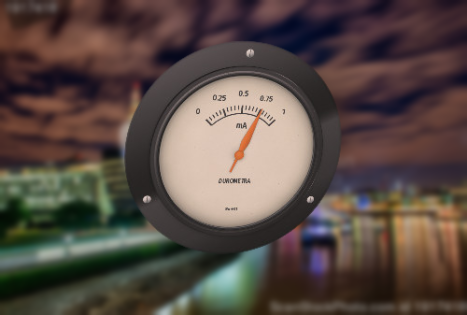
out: 0.75 mA
